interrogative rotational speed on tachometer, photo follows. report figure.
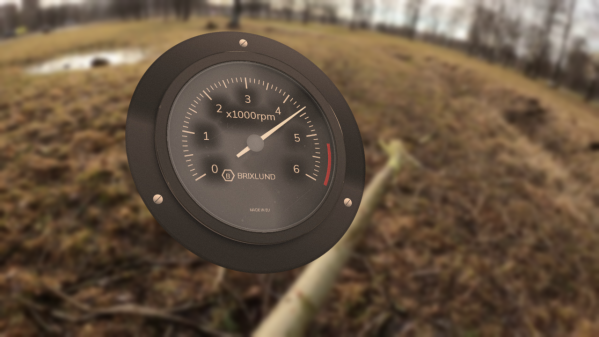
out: 4400 rpm
